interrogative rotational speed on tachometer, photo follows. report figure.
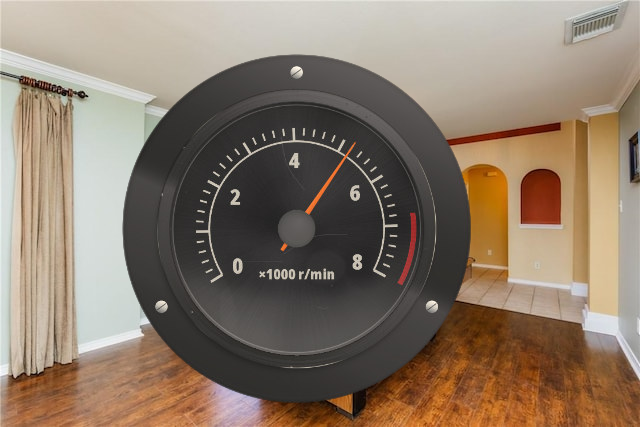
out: 5200 rpm
